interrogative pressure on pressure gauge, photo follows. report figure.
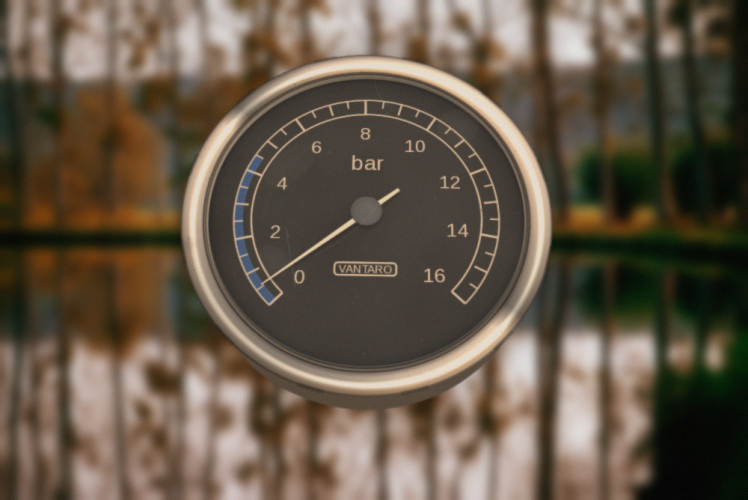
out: 0.5 bar
